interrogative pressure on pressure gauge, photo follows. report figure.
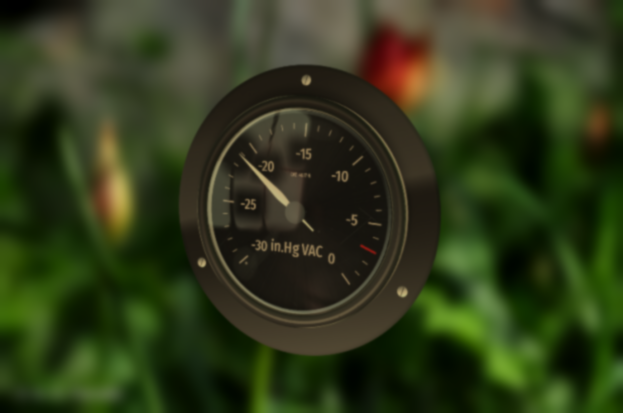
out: -21 inHg
